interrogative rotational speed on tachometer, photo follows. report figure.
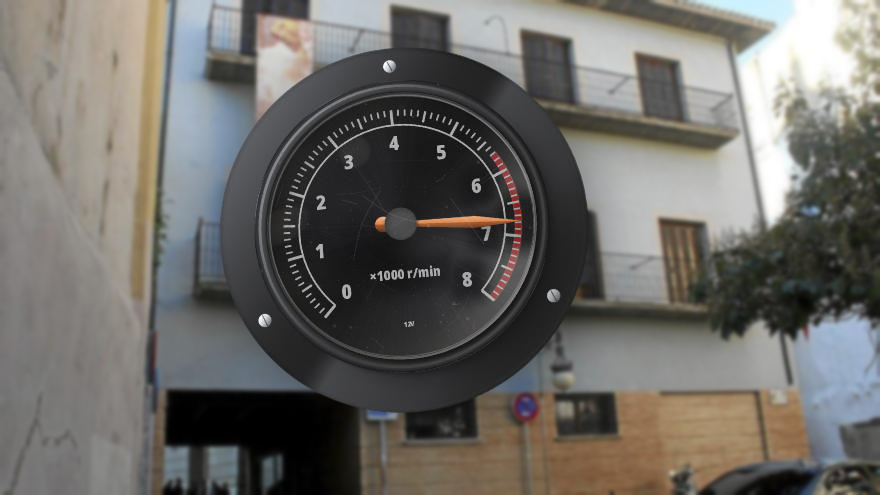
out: 6800 rpm
